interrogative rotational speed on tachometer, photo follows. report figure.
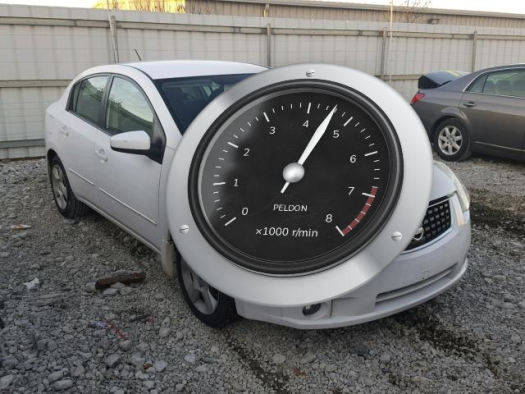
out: 4600 rpm
